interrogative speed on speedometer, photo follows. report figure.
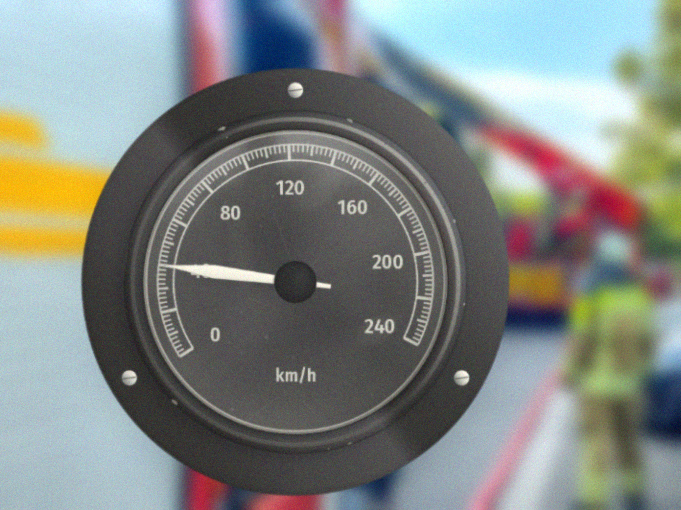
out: 40 km/h
